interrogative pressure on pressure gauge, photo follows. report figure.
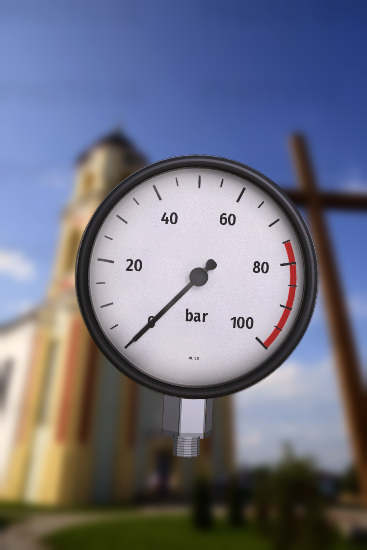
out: 0 bar
